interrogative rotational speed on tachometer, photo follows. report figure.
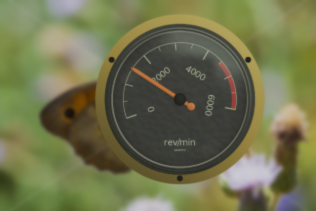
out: 1500 rpm
